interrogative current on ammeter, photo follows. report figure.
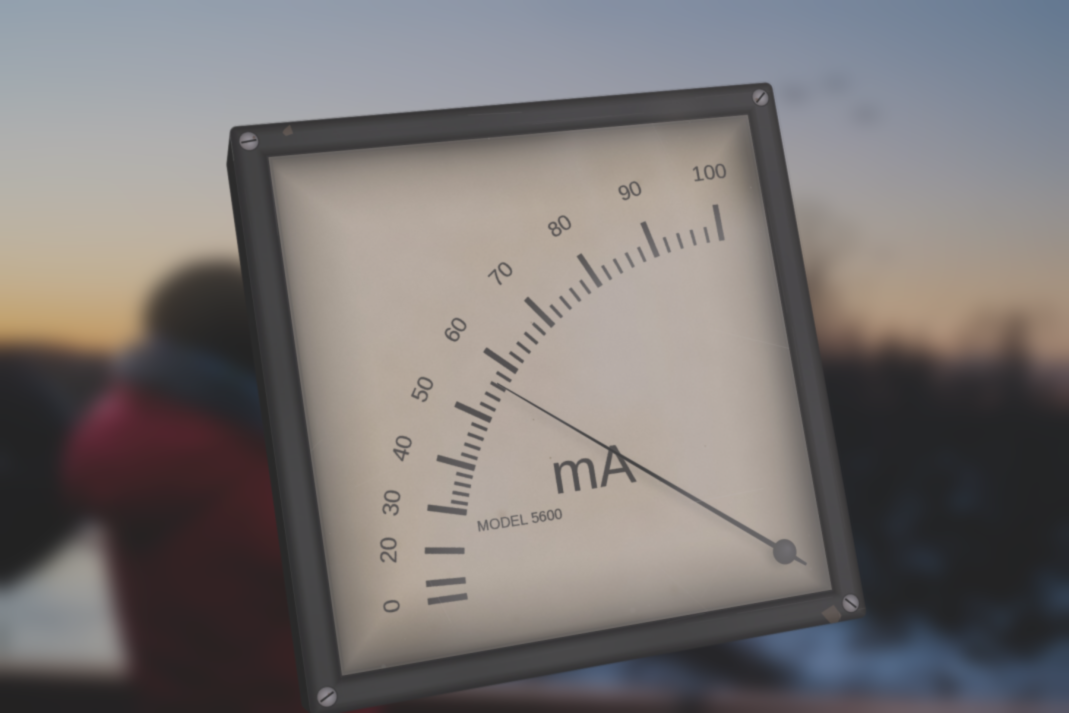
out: 56 mA
